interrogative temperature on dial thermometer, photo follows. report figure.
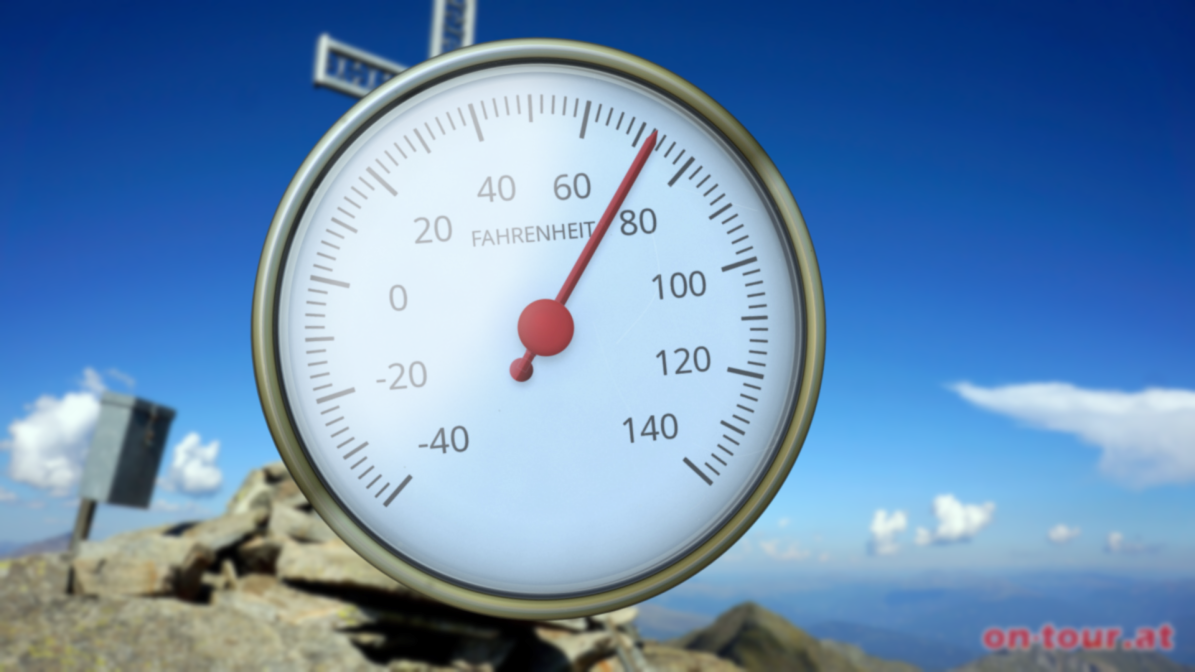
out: 72 °F
